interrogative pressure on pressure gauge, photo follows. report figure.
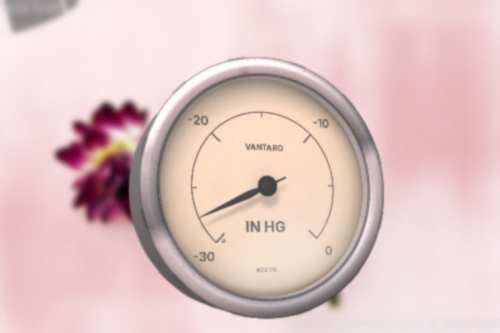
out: -27.5 inHg
